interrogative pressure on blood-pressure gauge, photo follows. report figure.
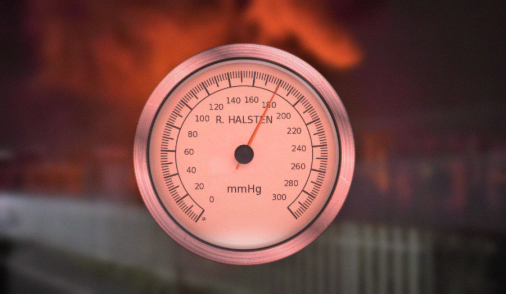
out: 180 mmHg
